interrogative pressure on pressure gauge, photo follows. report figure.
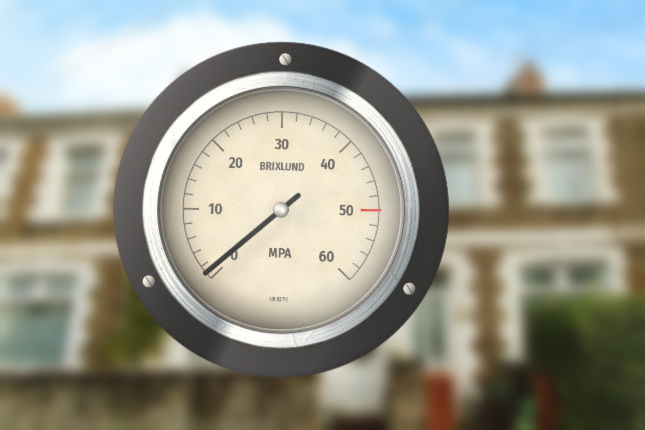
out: 1 MPa
